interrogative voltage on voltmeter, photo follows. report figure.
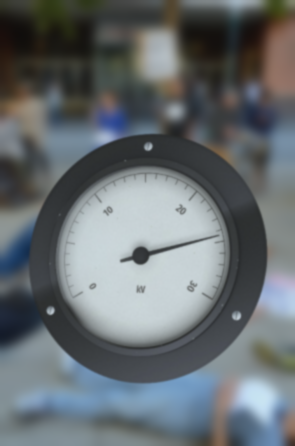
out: 24.5 kV
